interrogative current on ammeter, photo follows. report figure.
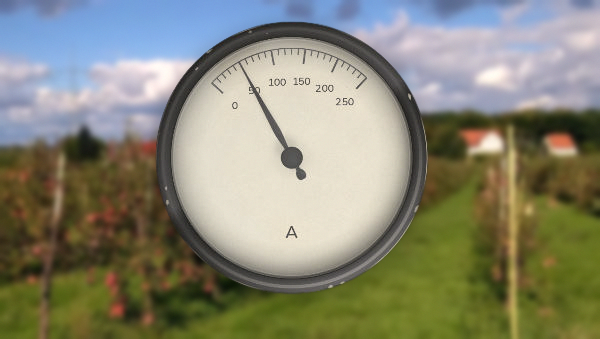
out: 50 A
